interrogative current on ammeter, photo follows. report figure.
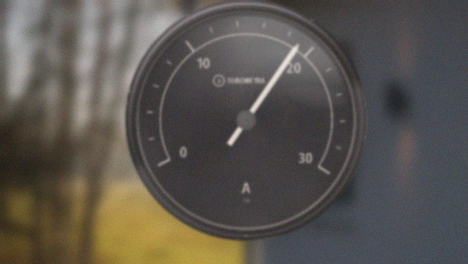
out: 19 A
